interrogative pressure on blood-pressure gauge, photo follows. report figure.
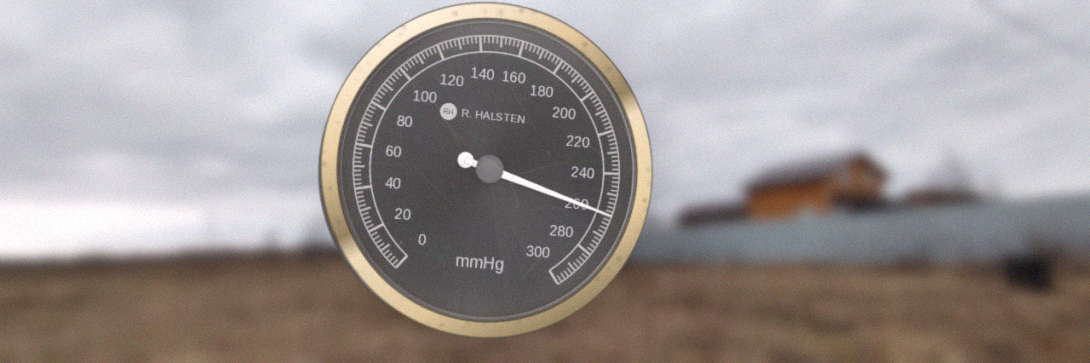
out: 260 mmHg
